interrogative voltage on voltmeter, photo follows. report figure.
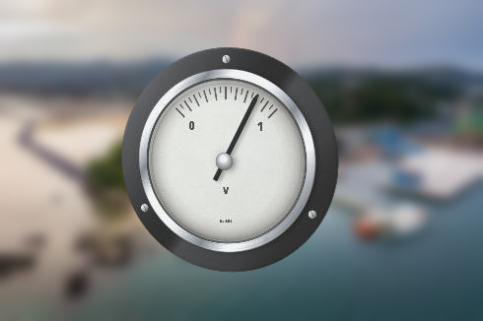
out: 0.8 V
